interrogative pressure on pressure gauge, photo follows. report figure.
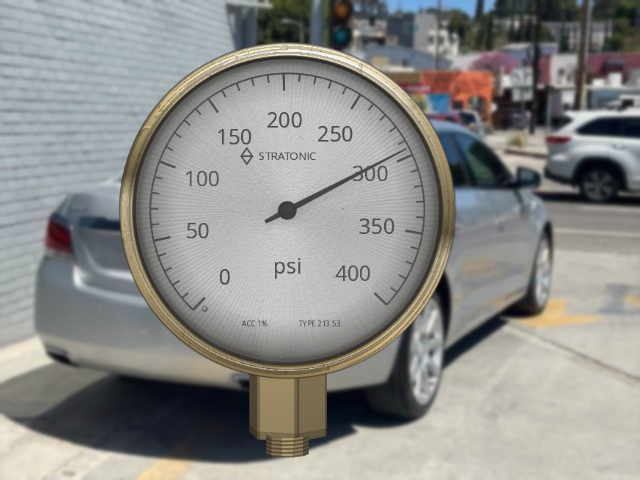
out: 295 psi
